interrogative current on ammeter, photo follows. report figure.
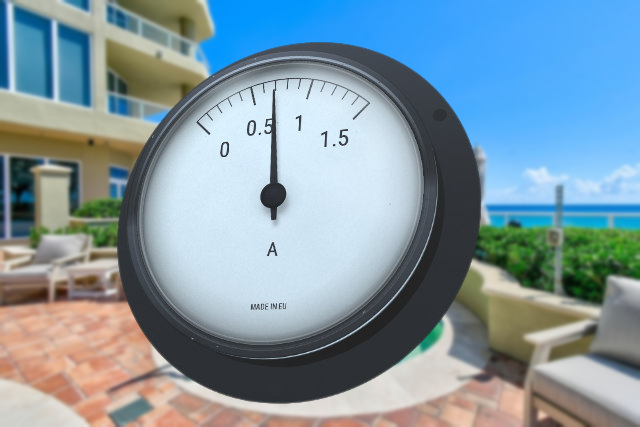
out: 0.7 A
